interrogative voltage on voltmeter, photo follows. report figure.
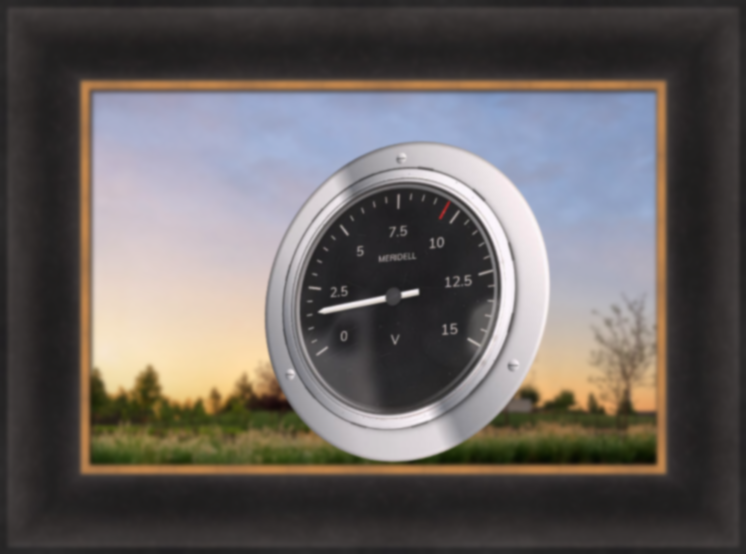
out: 1.5 V
